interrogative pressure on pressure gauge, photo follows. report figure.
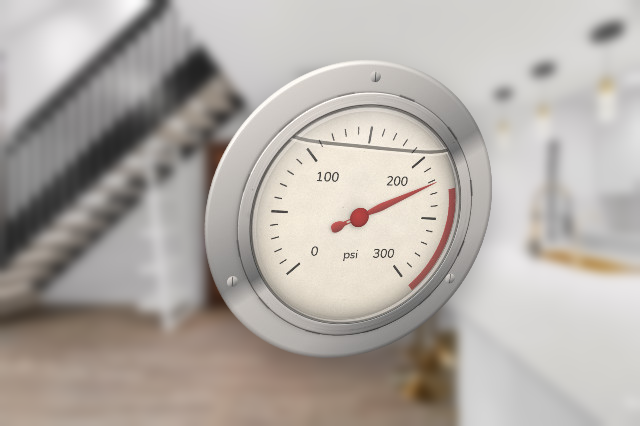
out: 220 psi
